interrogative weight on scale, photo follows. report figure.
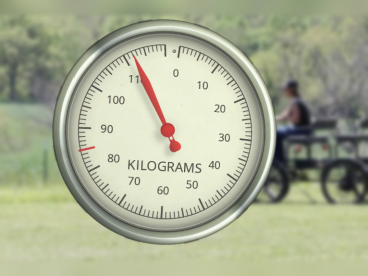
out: 112 kg
